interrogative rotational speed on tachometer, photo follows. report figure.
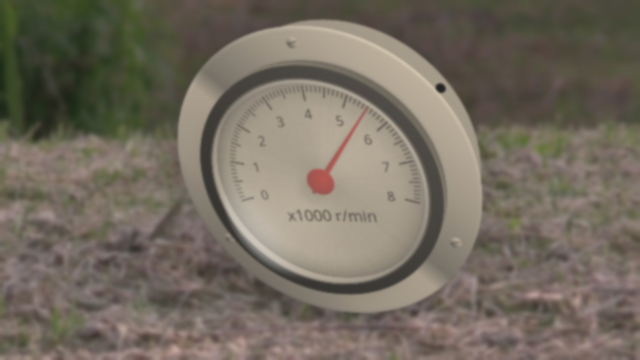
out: 5500 rpm
